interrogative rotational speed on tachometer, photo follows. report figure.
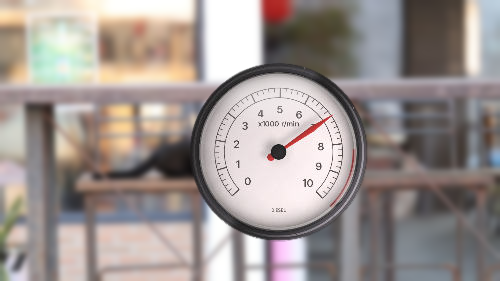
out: 7000 rpm
